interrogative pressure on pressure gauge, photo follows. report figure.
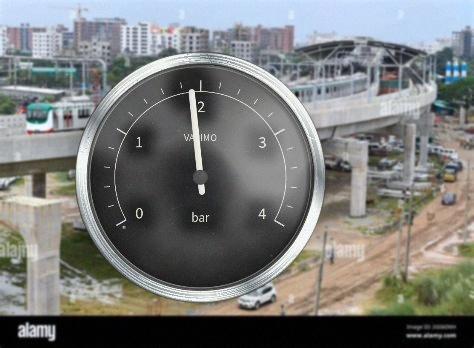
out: 1.9 bar
